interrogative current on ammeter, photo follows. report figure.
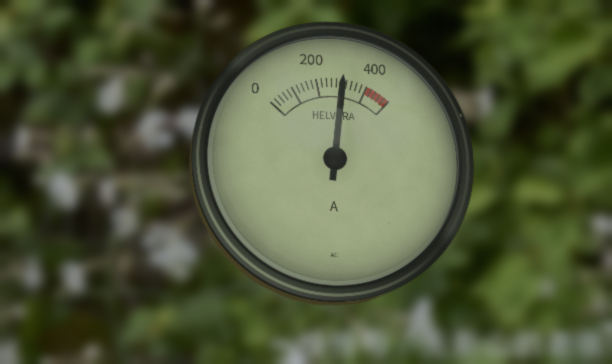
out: 300 A
